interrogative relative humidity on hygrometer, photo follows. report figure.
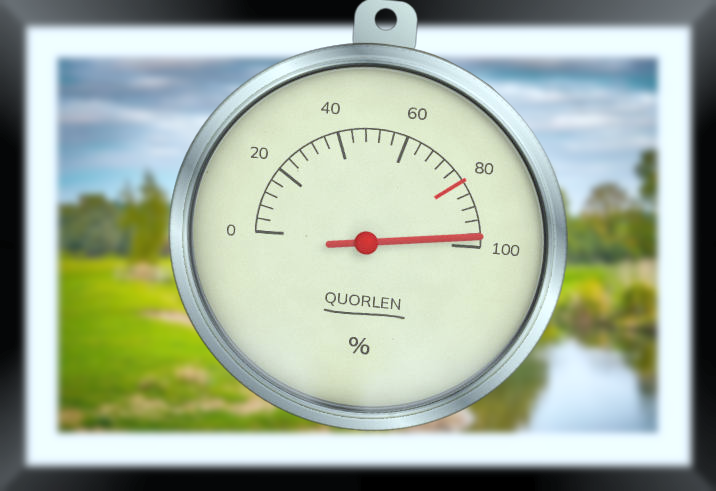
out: 96 %
